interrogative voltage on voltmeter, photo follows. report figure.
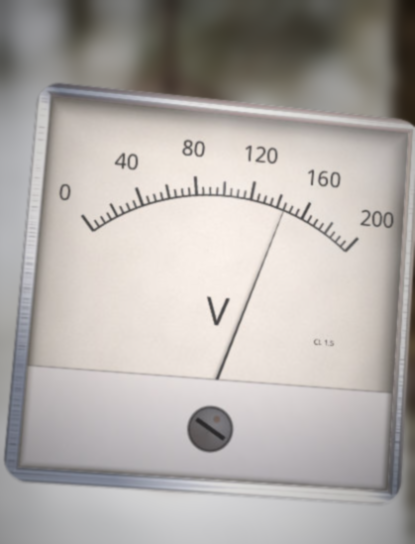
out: 145 V
